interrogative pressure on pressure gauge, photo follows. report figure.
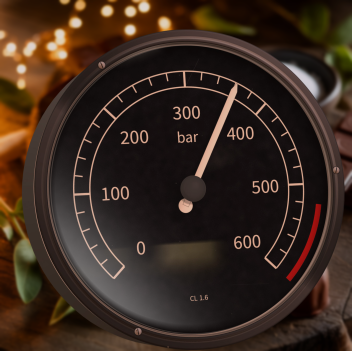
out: 360 bar
